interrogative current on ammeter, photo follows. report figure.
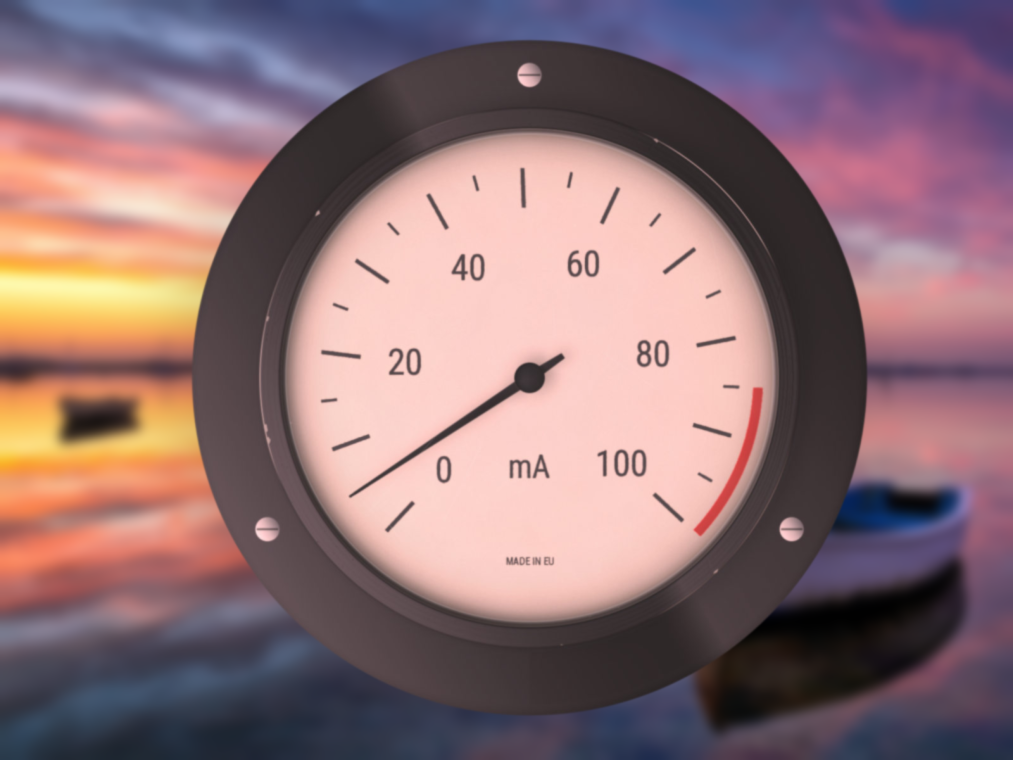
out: 5 mA
